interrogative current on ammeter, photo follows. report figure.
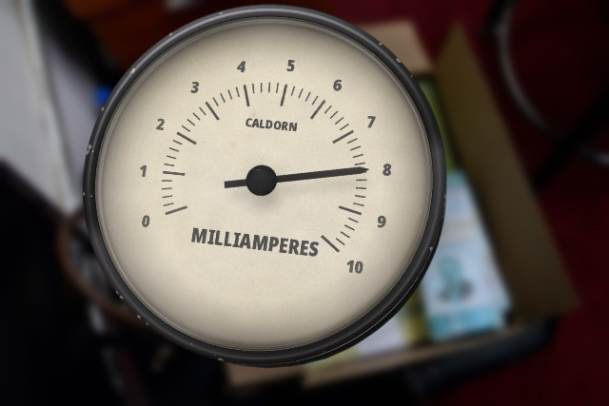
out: 8 mA
